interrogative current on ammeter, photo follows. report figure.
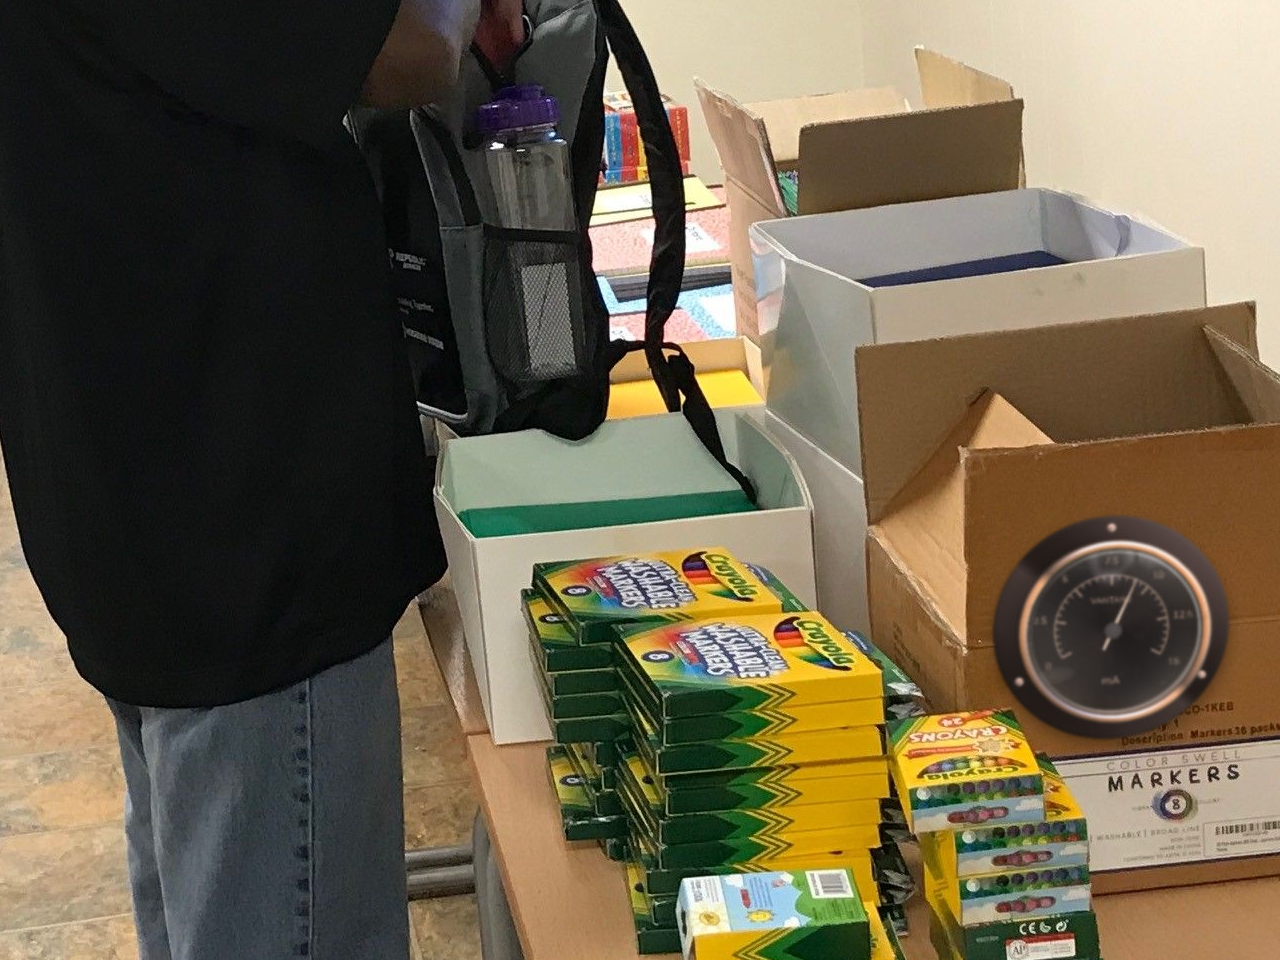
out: 9 mA
